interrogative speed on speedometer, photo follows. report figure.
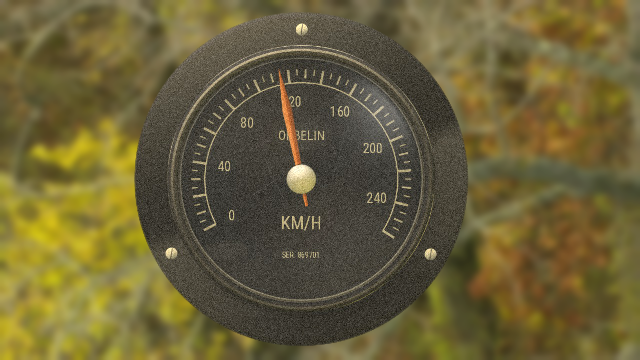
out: 115 km/h
